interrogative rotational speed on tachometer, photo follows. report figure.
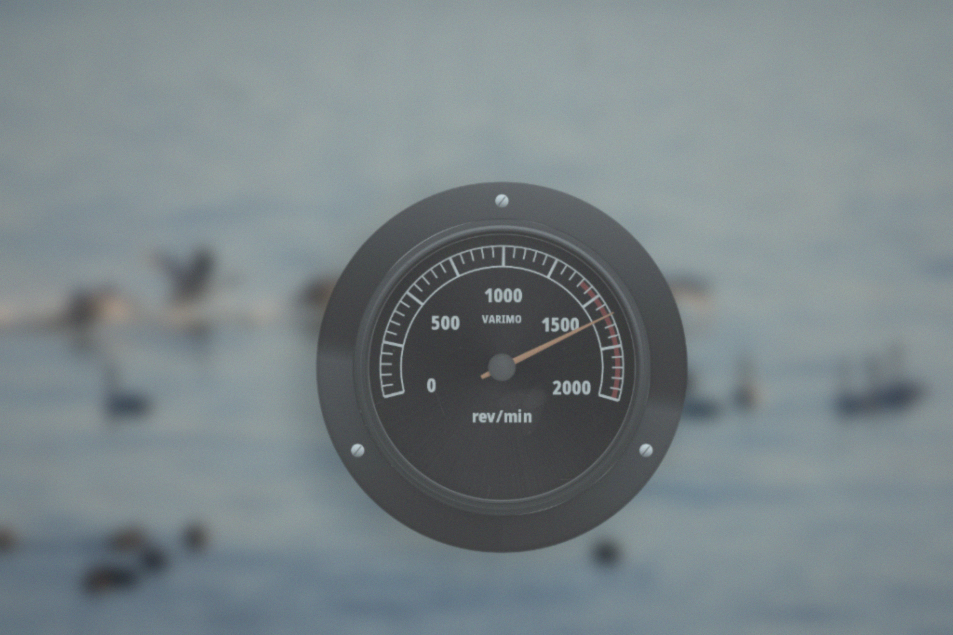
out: 1600 rpm
